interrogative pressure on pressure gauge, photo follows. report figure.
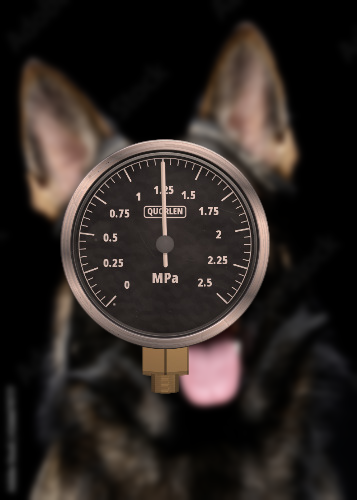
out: 1.25 MPa
